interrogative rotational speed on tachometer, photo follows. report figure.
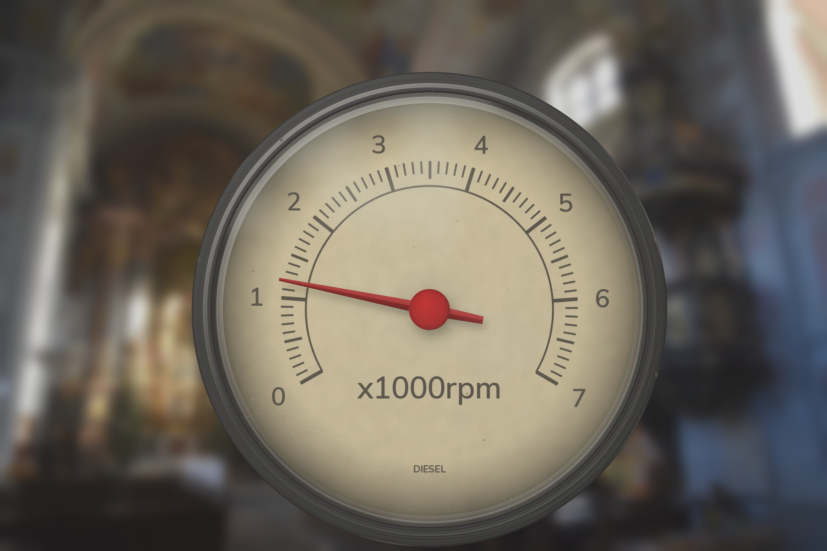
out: 1200 rpm
